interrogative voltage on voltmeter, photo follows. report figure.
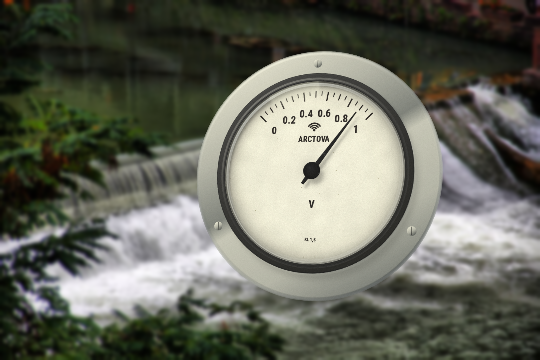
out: 0.9 V
